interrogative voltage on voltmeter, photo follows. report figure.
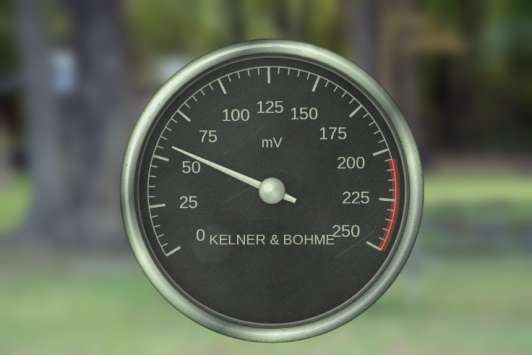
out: 57.5 mV
